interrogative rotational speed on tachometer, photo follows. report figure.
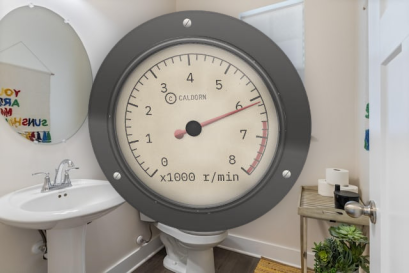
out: 6100 rpm
